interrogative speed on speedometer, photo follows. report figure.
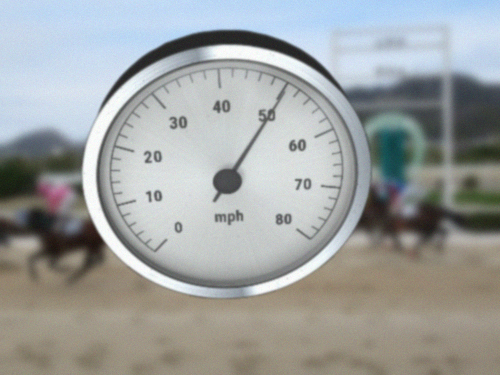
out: 50 mph
